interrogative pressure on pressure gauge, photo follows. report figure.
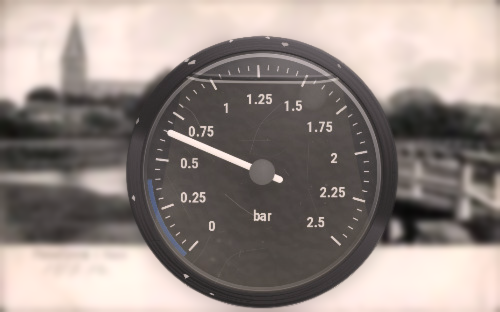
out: 0.65 bar
